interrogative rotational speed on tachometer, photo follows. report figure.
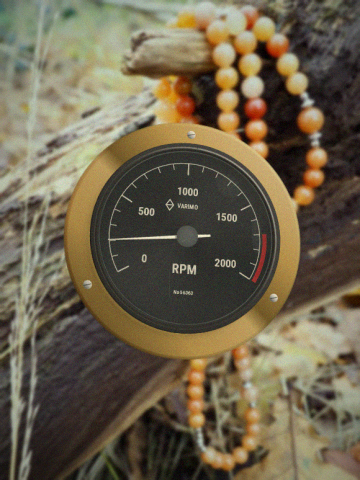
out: 200 rpm
